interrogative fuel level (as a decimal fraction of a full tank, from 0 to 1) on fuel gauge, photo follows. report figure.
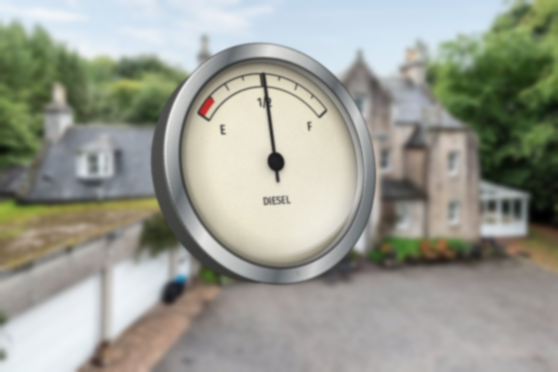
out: 0.5
